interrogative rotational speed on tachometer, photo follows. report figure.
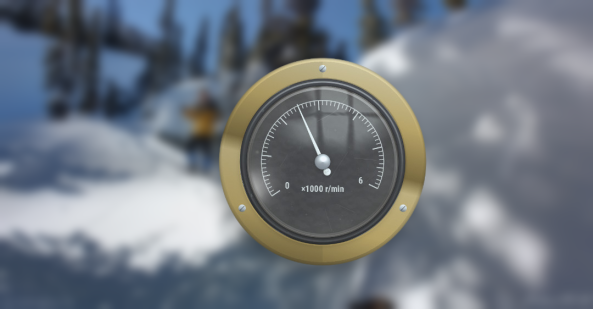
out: 2500 rpm
